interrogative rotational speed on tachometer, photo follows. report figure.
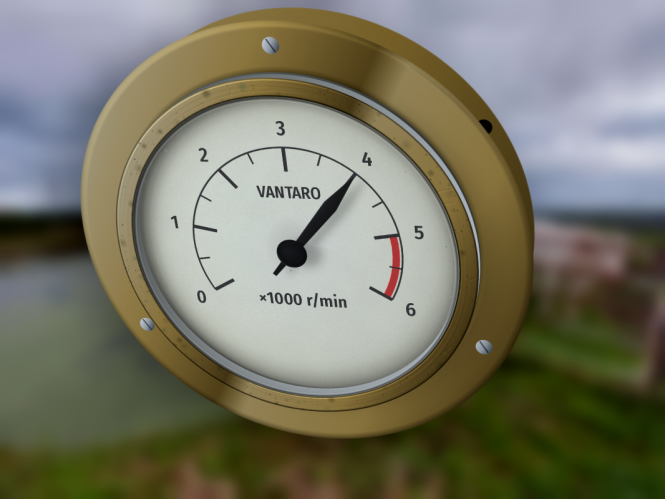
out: 4000 rpm
